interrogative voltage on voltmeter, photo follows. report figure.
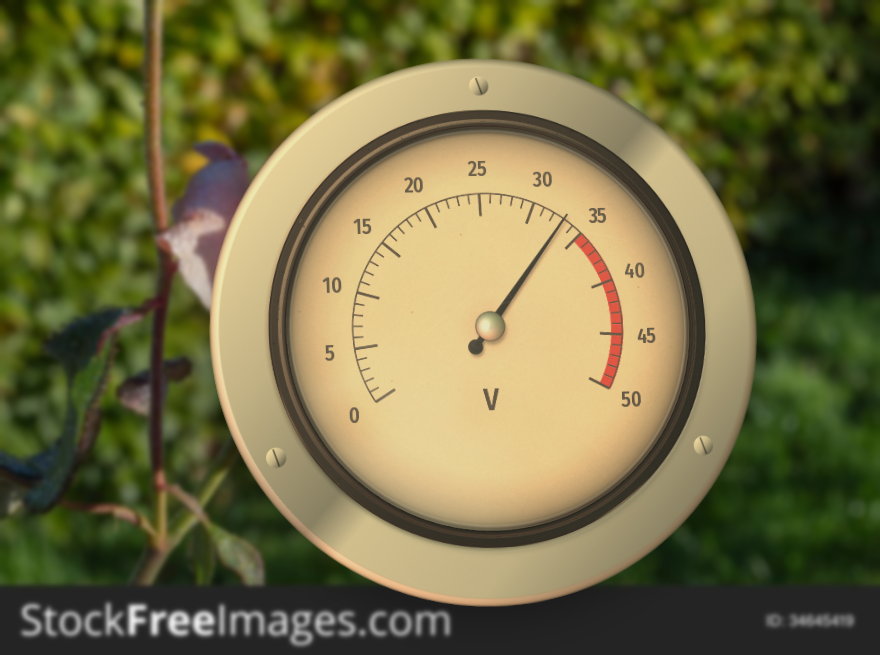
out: 33 V
